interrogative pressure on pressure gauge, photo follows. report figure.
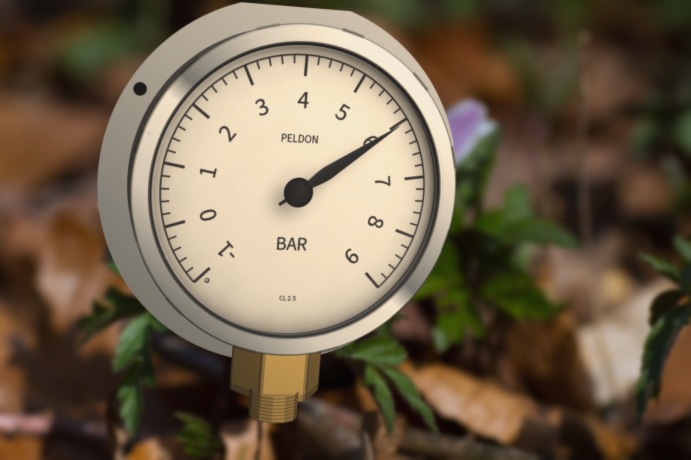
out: 6 bar
